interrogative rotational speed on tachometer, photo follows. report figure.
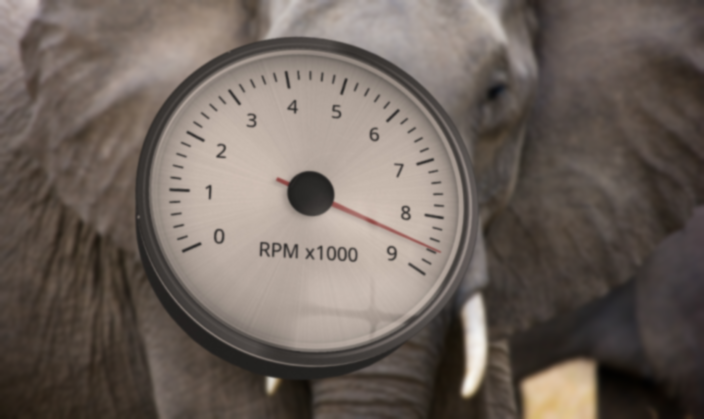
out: 8600 rpm
